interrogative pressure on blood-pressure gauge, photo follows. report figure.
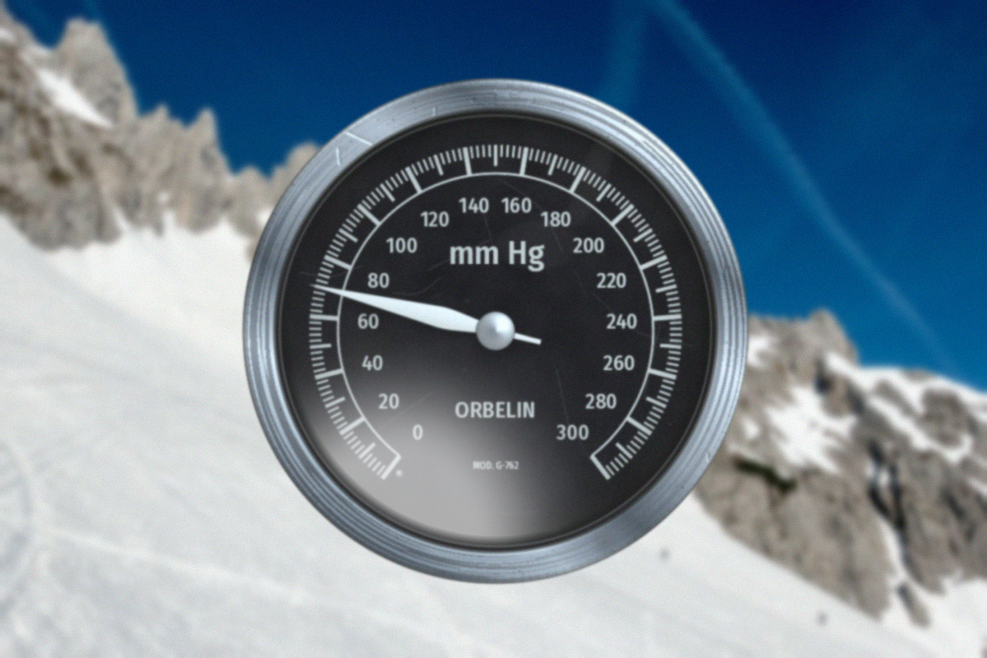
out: 70 mmHg
